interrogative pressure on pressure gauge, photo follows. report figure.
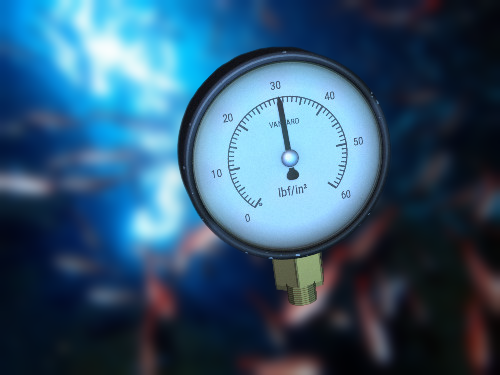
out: 30 psi
